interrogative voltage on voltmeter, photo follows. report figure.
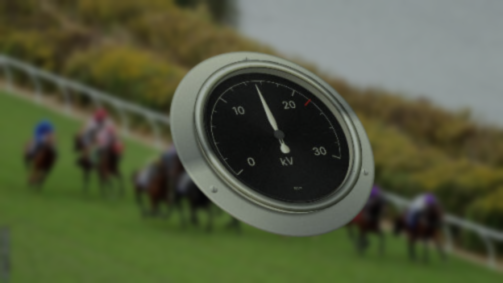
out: 15 kV
